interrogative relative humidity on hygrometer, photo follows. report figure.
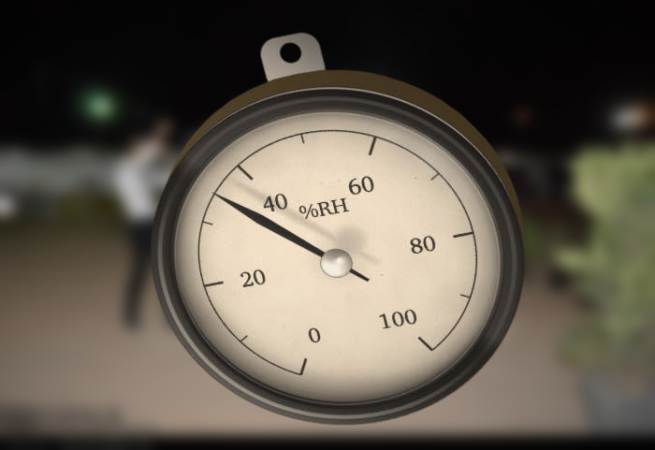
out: 35 %
